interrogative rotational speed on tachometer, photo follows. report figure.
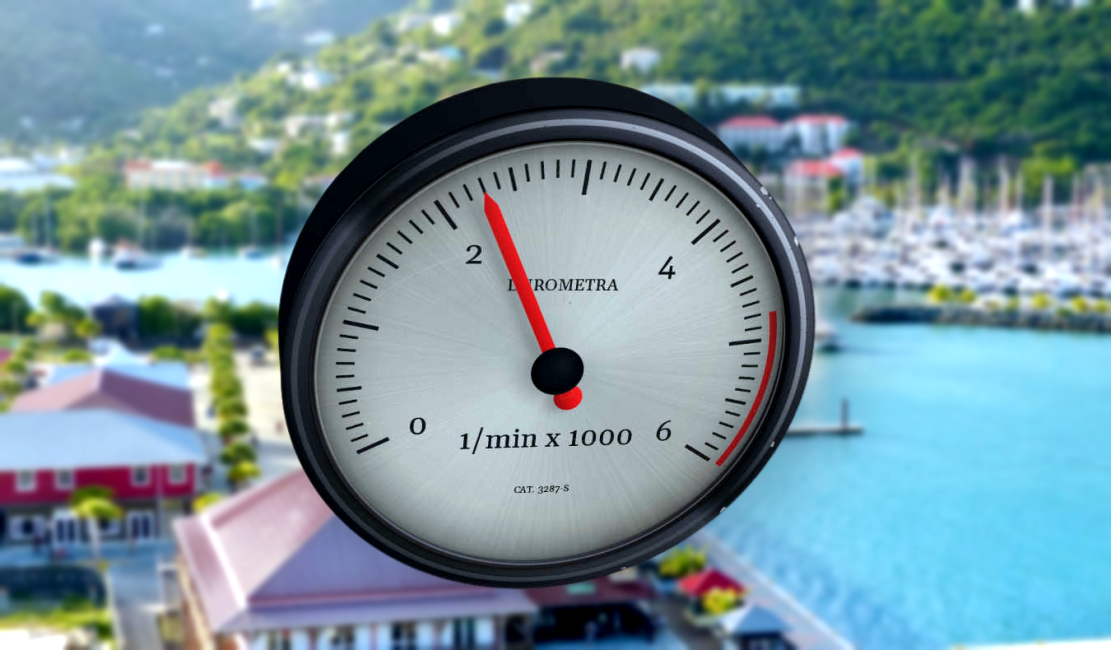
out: 2300 rpm
